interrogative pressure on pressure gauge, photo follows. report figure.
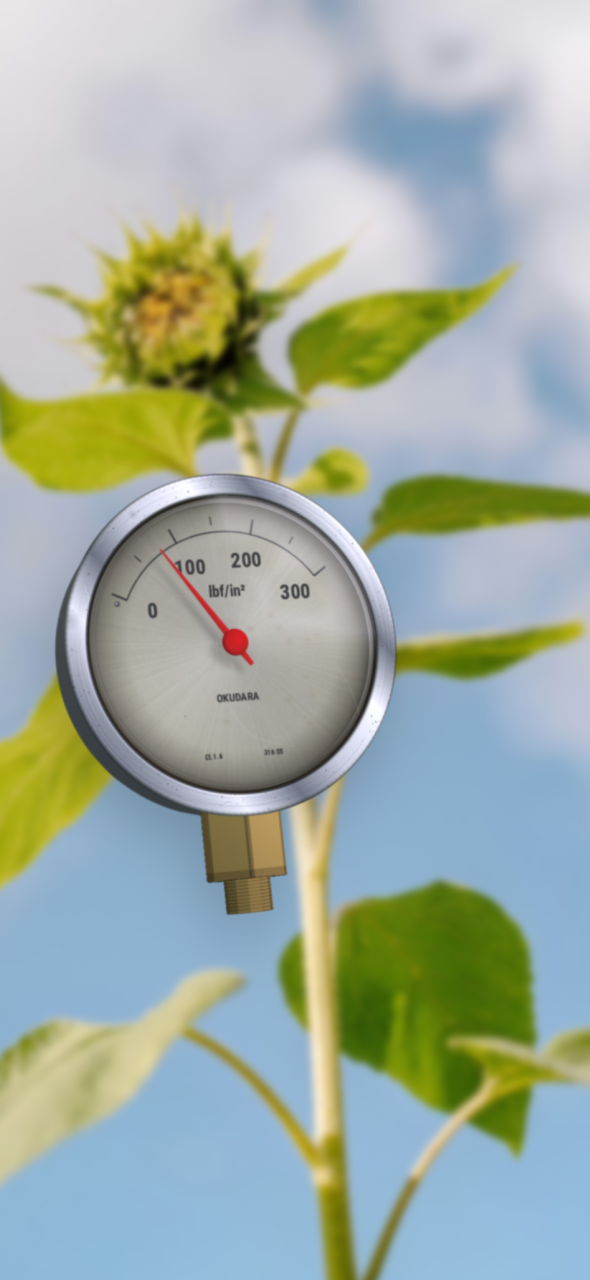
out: 75 psi
